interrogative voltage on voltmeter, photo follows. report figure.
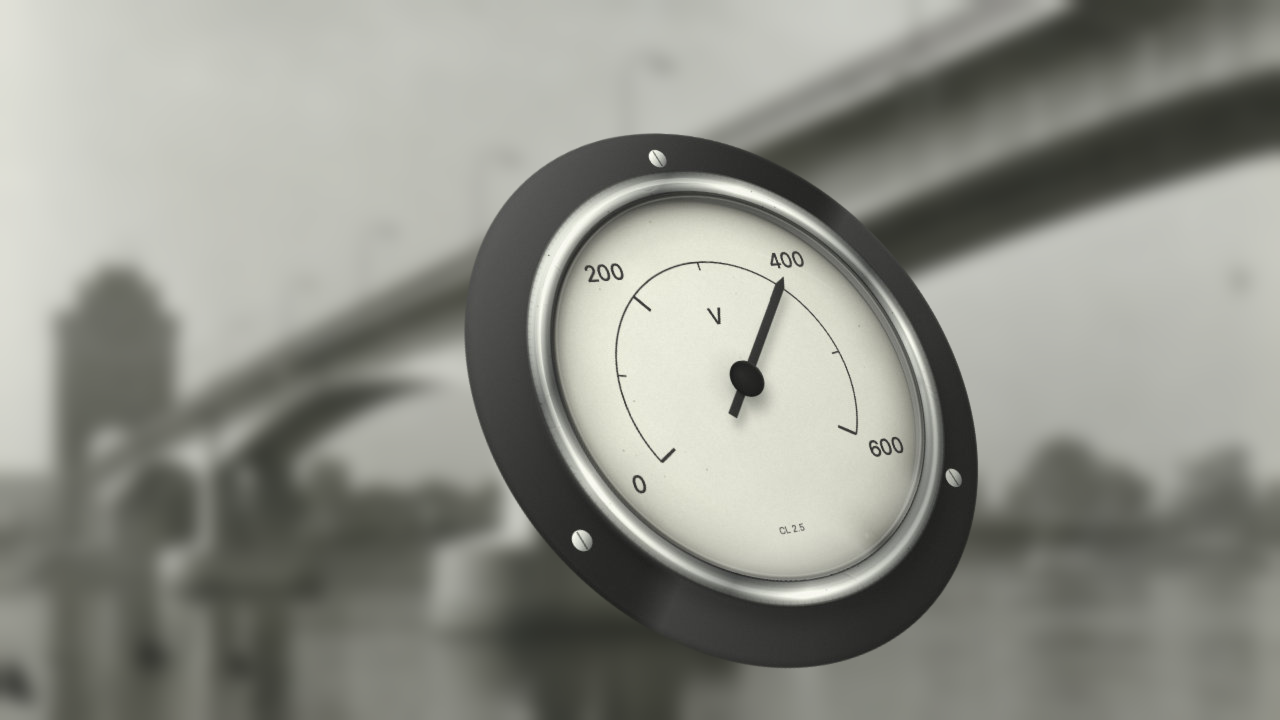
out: 400 V
